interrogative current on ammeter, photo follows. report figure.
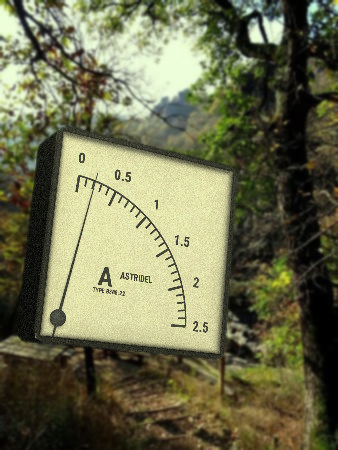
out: 0.2 A
